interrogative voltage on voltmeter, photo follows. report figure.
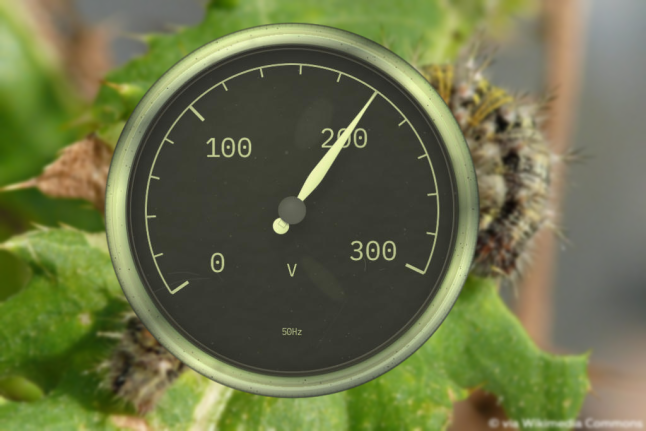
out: 200 V
